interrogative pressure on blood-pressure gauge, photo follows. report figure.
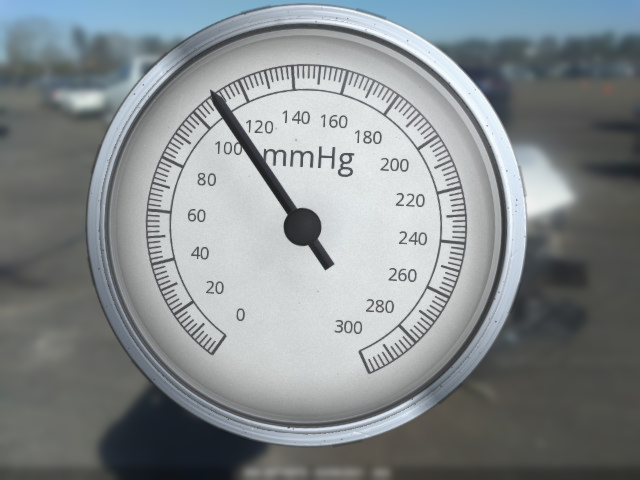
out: 110 mmHg
